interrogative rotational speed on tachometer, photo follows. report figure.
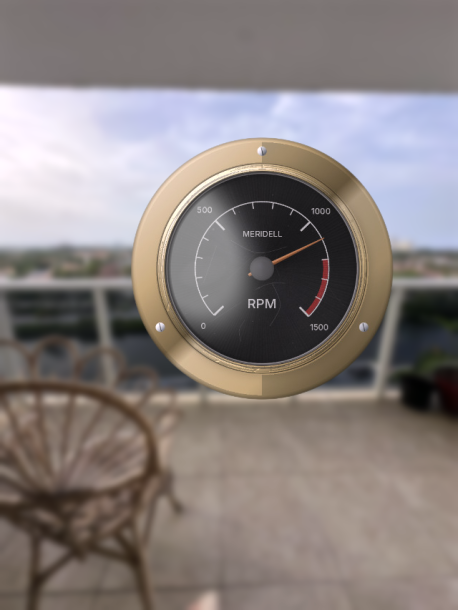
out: 1100 rpm
